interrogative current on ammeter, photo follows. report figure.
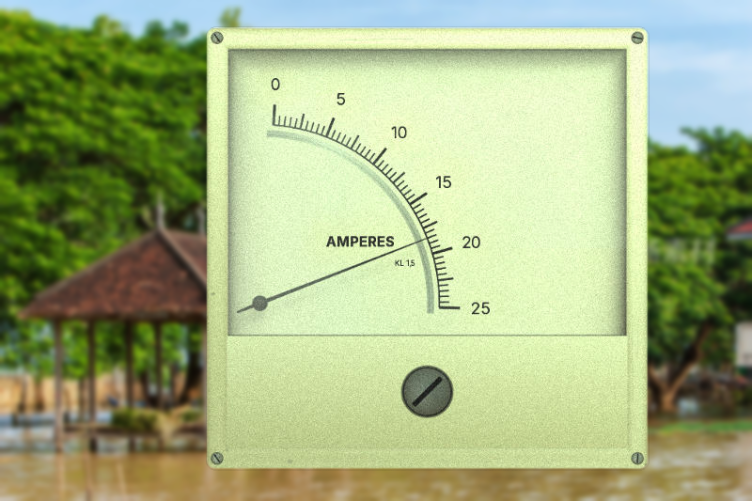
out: 18.5 A
